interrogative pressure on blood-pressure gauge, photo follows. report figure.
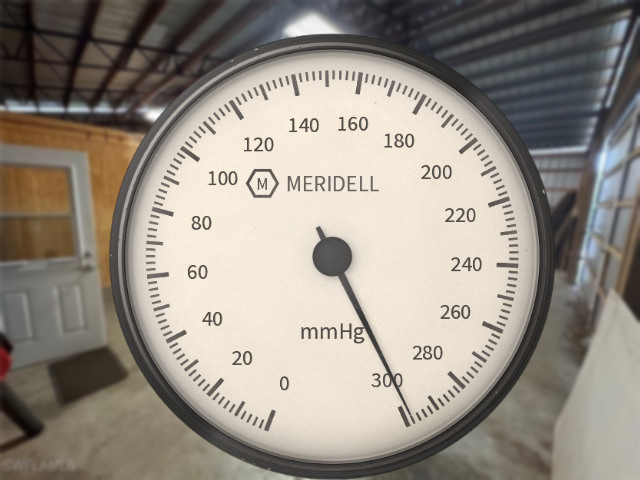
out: 298 mmHg
